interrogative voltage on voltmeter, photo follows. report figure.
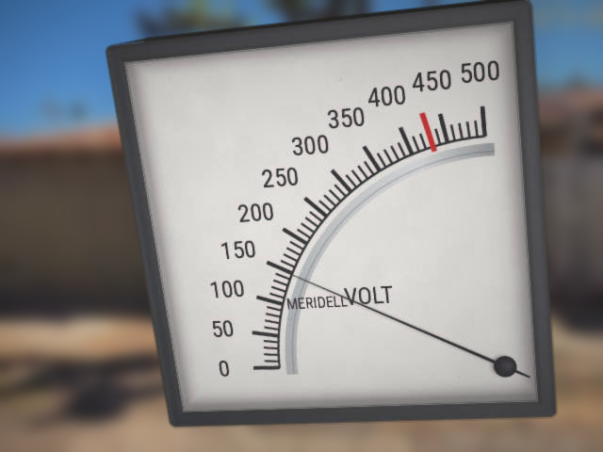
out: 150 V
